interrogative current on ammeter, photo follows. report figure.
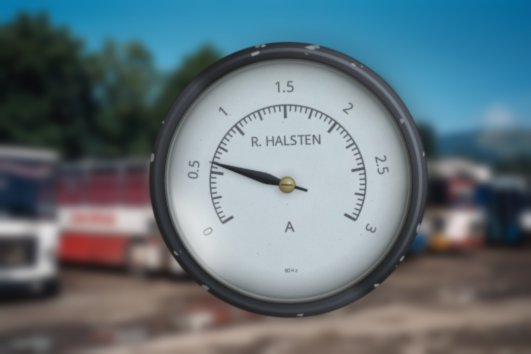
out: 0.6 A
